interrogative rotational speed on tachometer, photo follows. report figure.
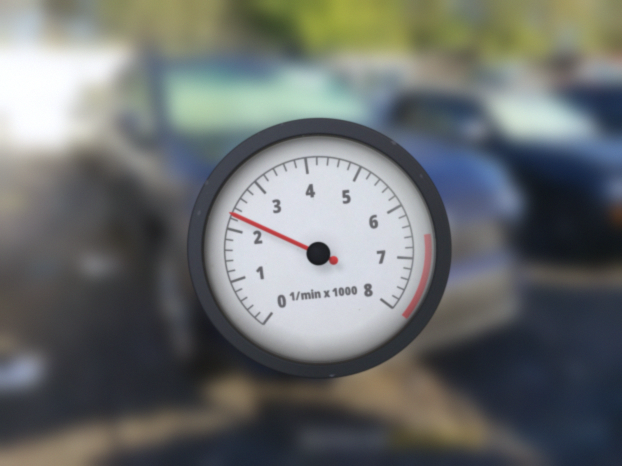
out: 2300 rpm
